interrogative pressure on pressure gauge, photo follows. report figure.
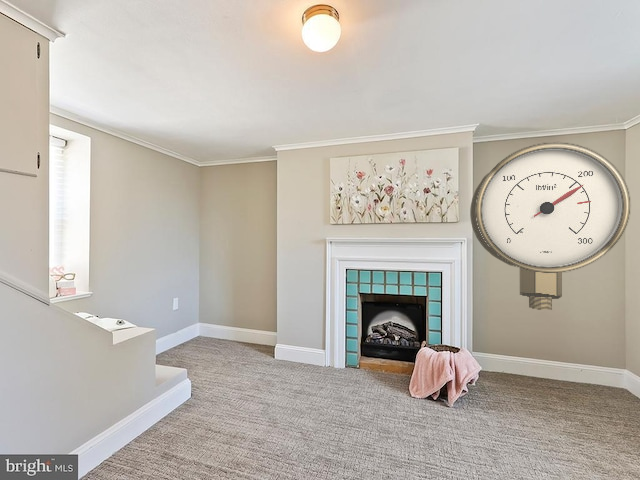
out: 210 psi
